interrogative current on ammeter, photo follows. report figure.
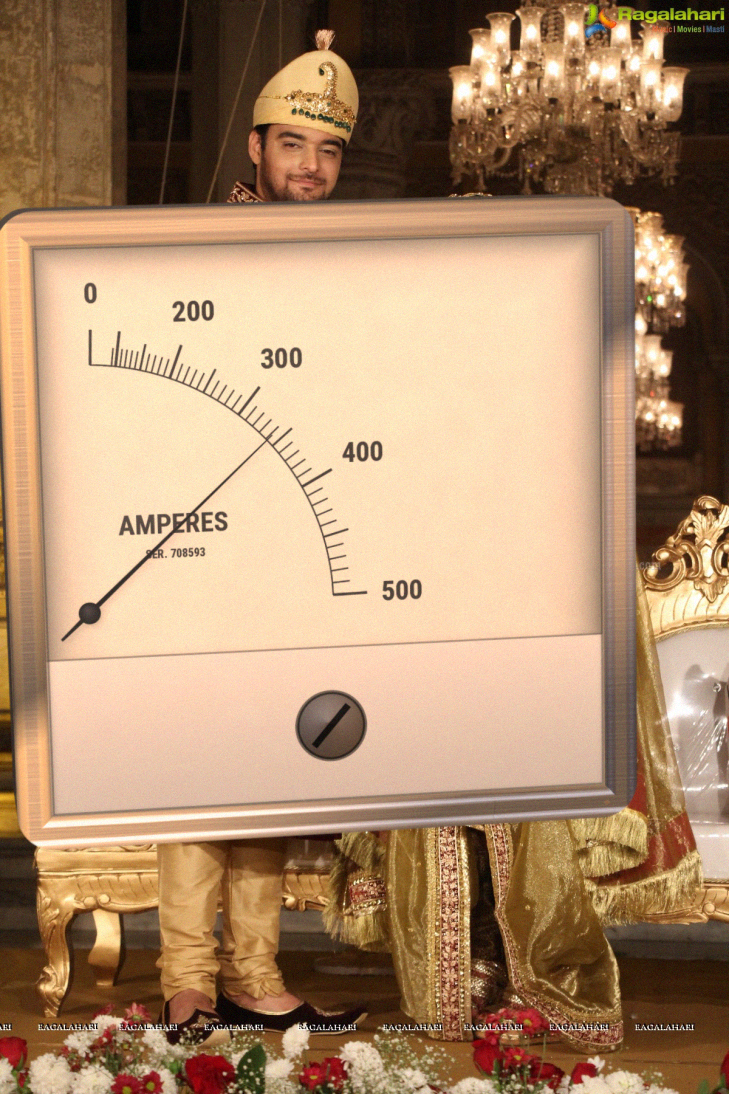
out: 340 A
